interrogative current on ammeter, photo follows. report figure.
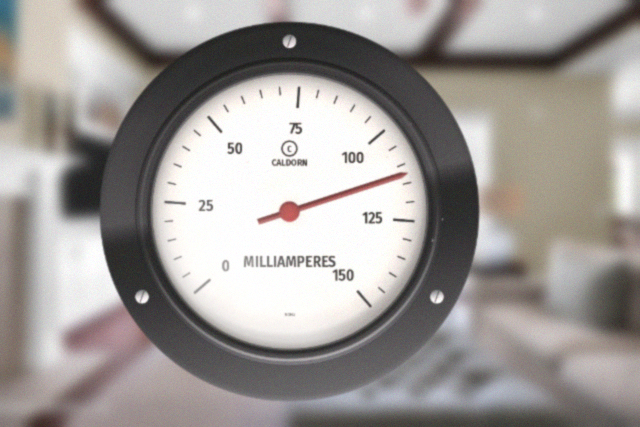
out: 112.5 mA
